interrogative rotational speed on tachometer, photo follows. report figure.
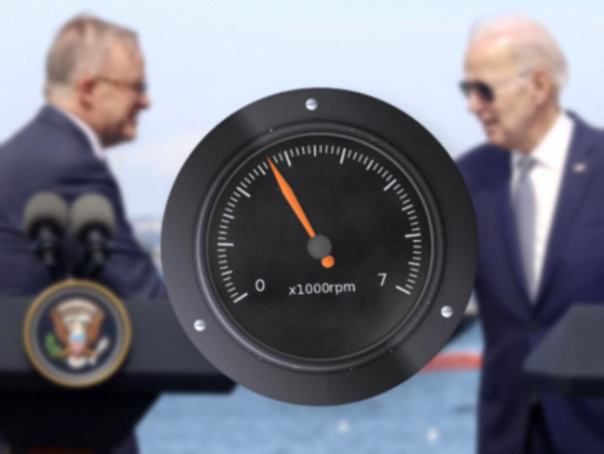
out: 2700 rpm
